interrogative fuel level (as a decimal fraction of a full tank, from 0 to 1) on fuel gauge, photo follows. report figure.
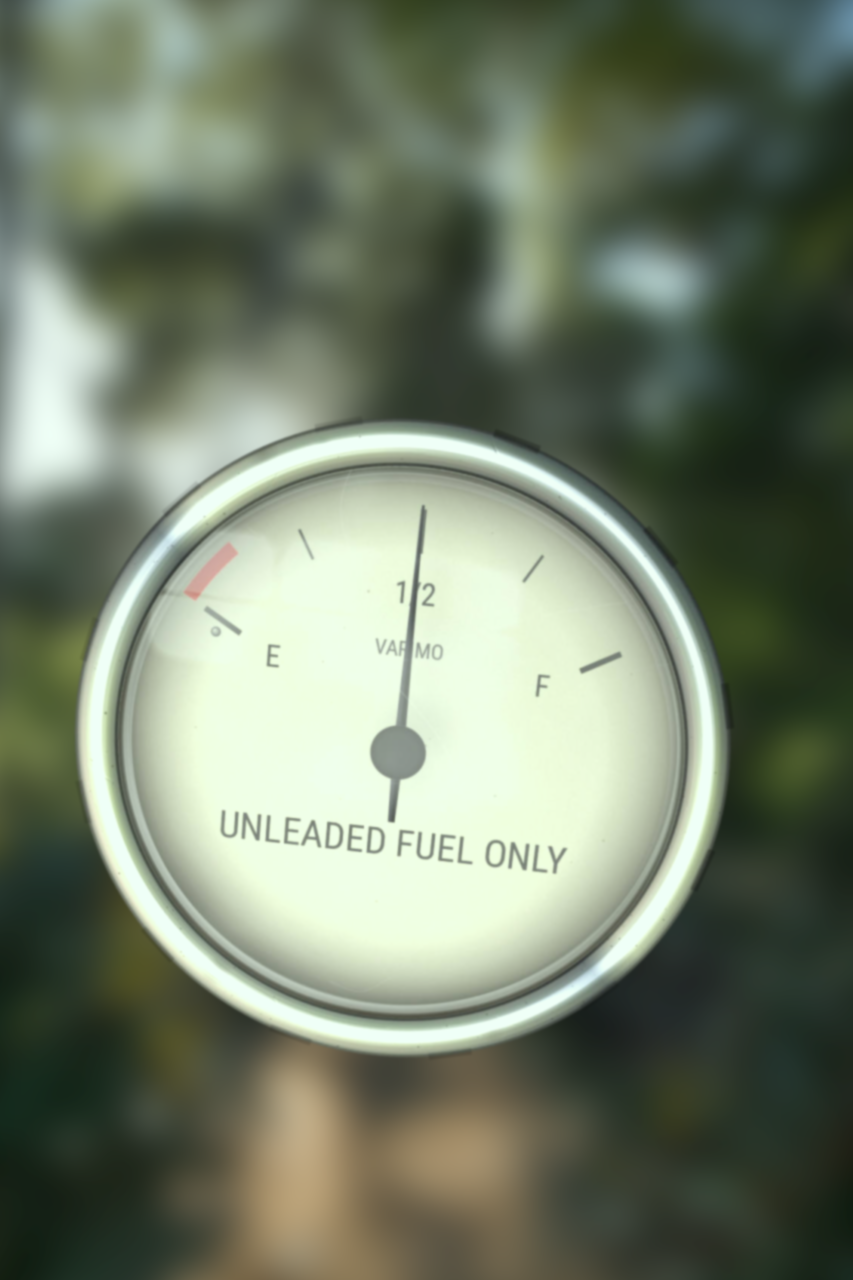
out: 0.5
